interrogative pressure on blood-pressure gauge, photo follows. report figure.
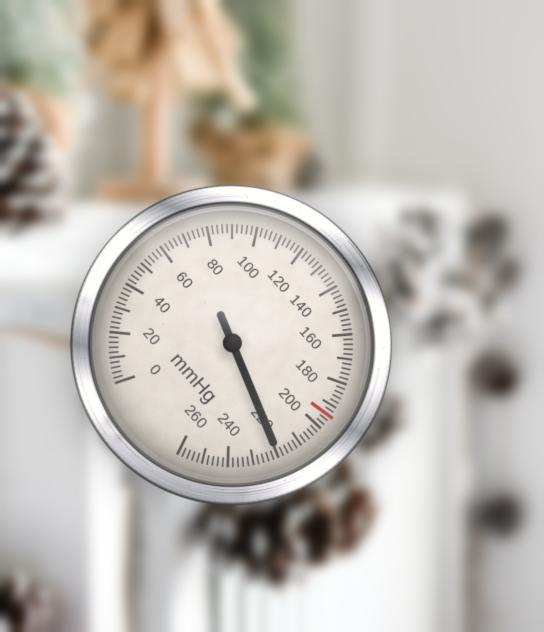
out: 220 mmHg
